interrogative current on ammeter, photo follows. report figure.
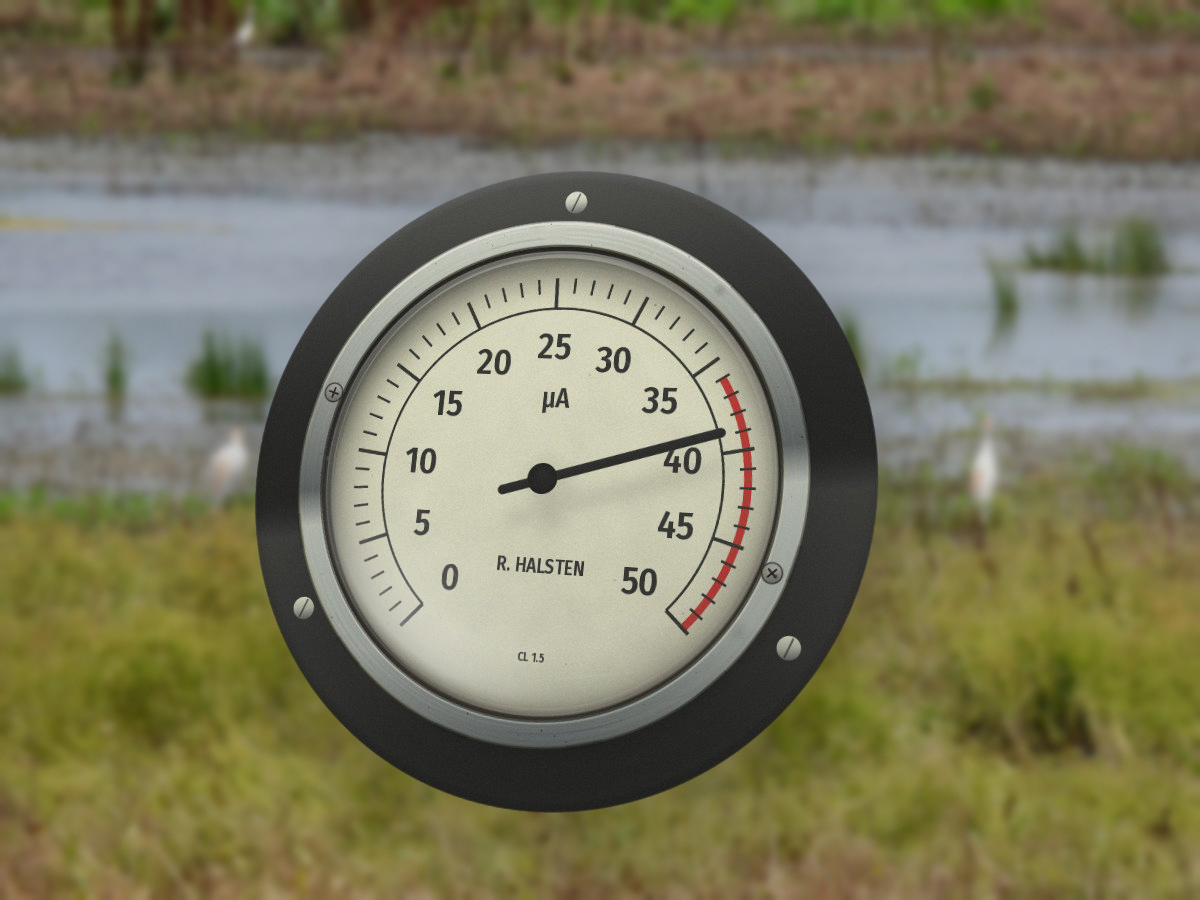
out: 39 µA
